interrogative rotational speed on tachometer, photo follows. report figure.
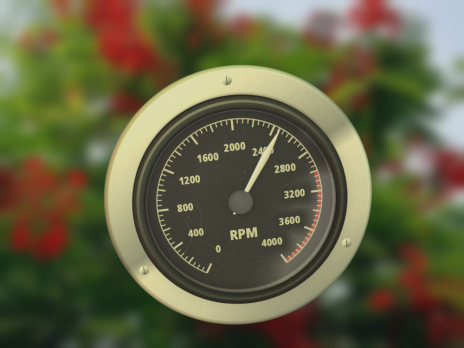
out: 2450 rpm
